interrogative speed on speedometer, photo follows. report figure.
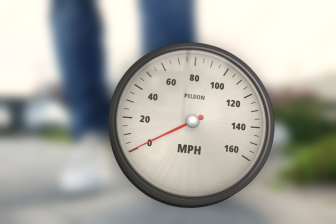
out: 0 mph
